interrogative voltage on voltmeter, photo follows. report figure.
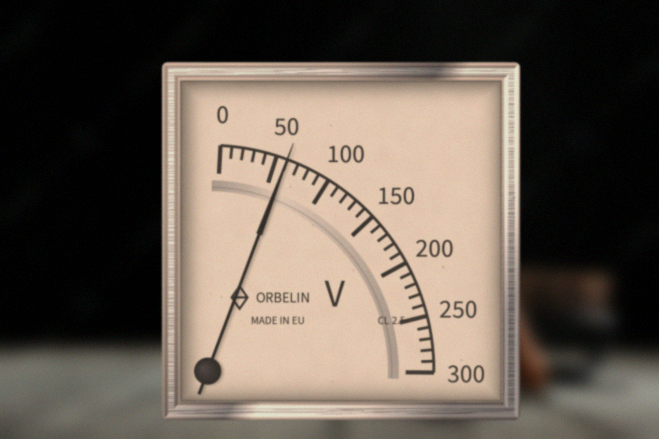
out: 60 V
